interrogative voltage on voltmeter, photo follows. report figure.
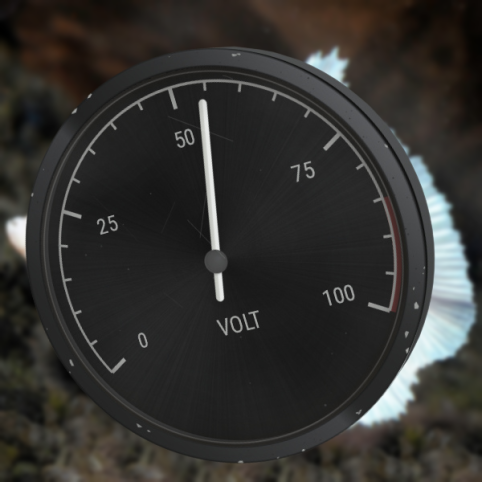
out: 55 V
